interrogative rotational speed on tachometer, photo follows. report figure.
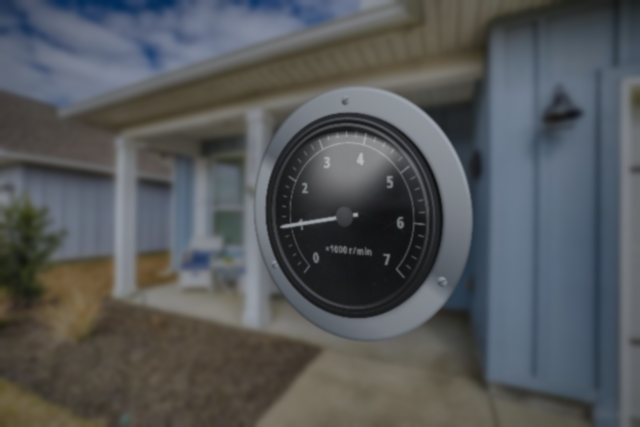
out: 1000 rpm
